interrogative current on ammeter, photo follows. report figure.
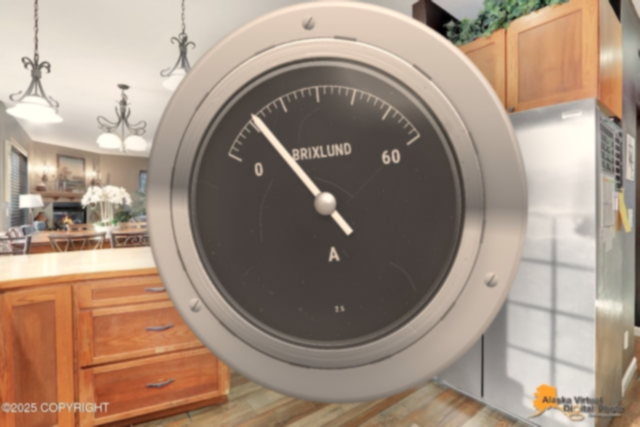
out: 12 A
